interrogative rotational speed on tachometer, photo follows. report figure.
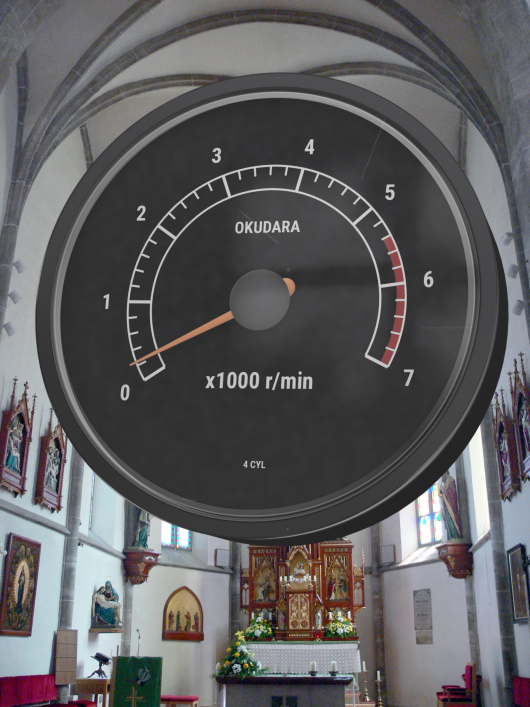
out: 200 rpm
